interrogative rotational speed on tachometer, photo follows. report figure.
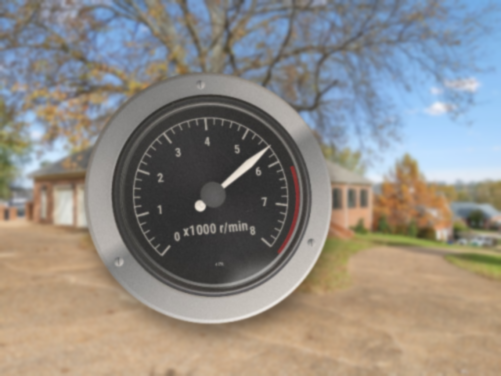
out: 5600 rpm
